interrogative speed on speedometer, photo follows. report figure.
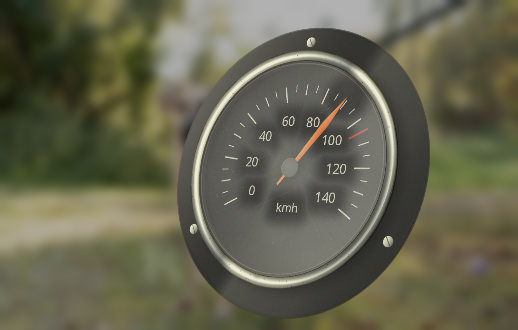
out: 90 km/h
